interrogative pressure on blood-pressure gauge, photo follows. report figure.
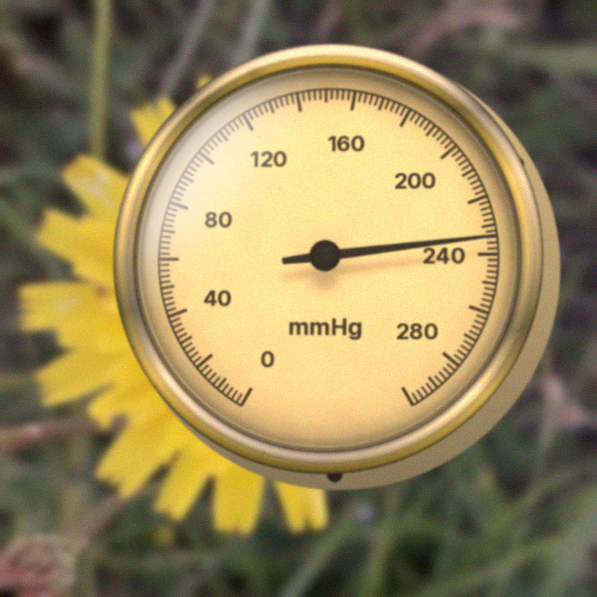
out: 234 mmHg
